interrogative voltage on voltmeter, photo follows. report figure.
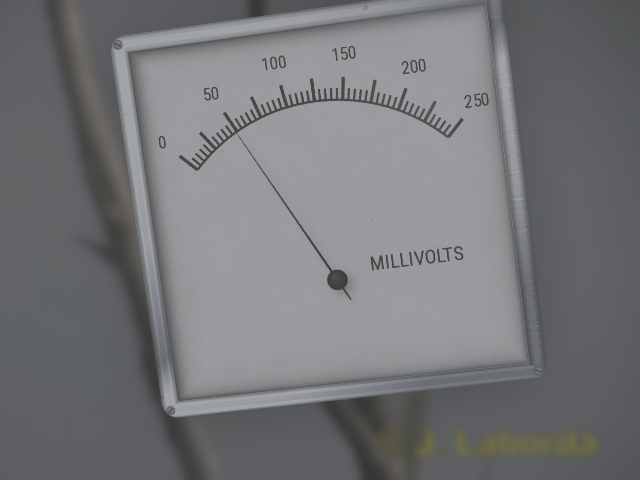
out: 50 mV
